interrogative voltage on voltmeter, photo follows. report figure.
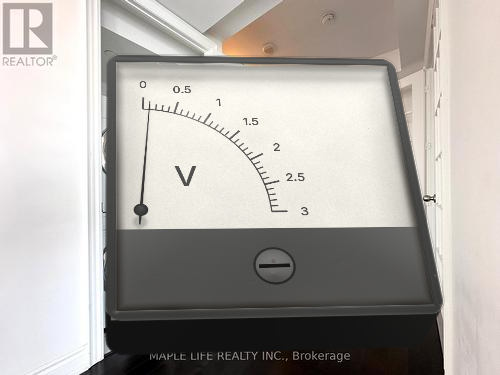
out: 0.1 V
